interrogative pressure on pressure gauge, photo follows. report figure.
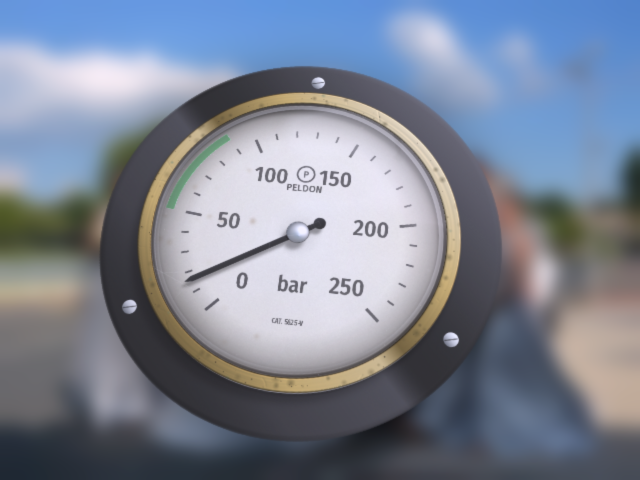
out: 15 bar
